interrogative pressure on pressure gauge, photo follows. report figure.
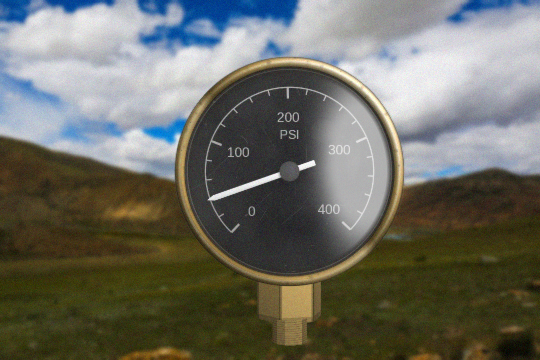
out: 40 psi
